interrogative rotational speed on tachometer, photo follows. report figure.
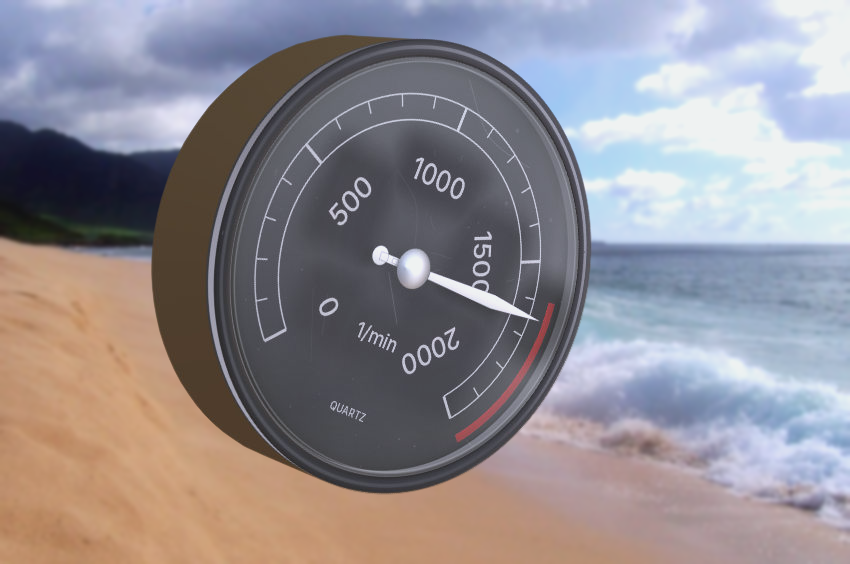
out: 1650 rpm
